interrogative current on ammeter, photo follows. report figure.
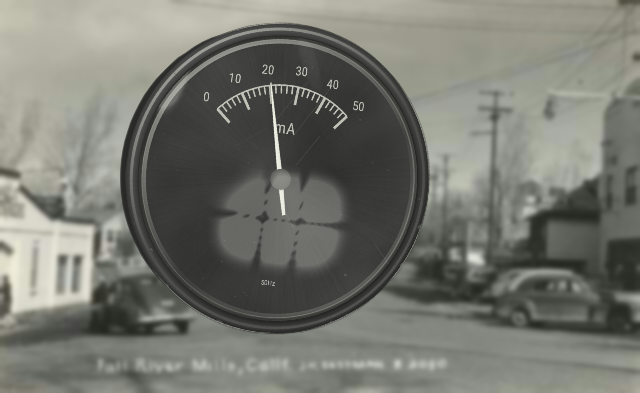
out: 20 mA
